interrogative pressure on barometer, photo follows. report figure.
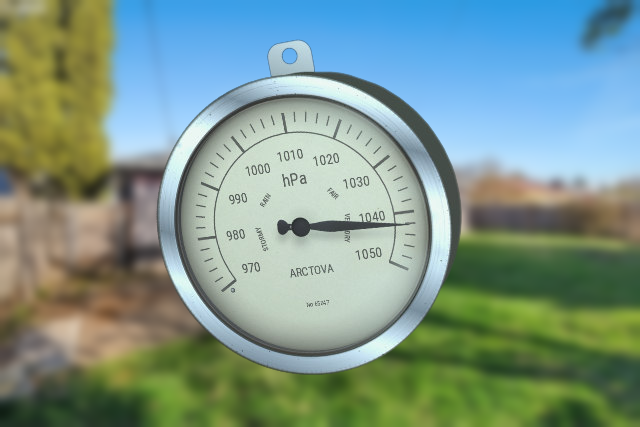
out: 1042 hPa
